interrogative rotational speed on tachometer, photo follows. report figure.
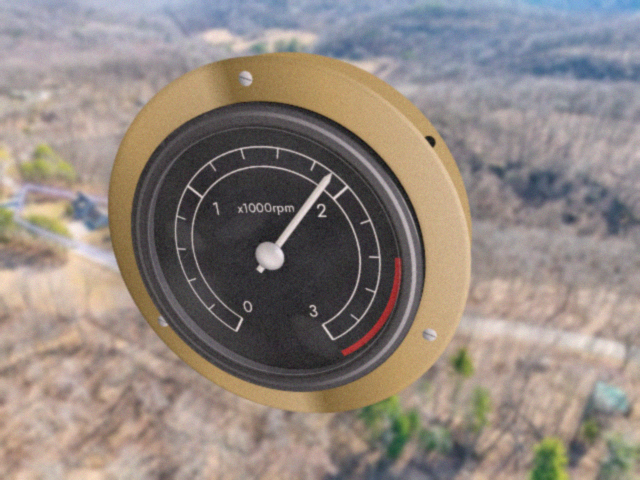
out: 1900 rpm
